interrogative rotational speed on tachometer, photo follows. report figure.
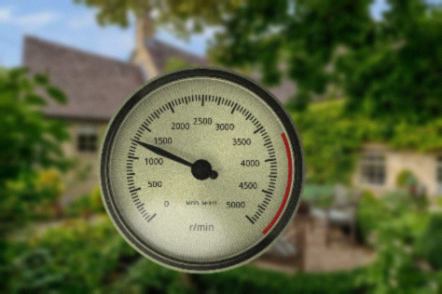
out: 1250 rpm
